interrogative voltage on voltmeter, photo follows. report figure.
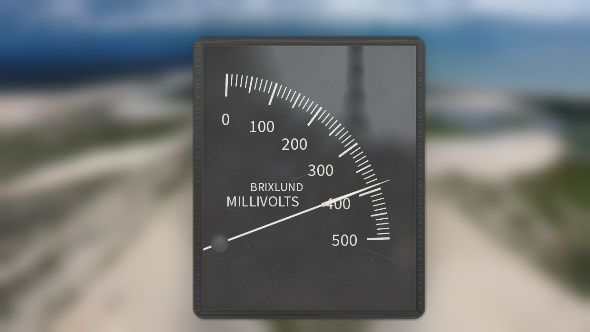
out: 390 mV
